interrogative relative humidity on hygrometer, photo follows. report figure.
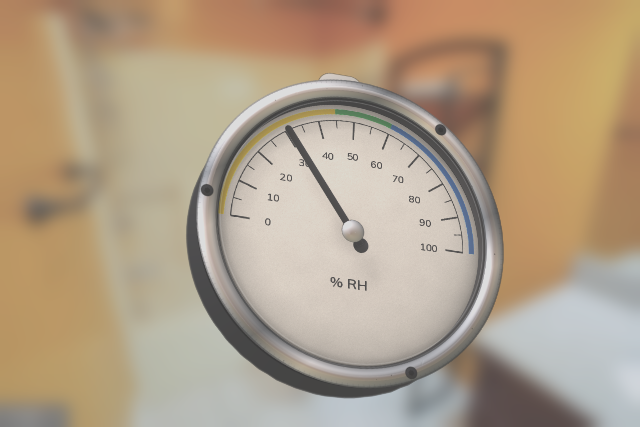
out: 30 %
